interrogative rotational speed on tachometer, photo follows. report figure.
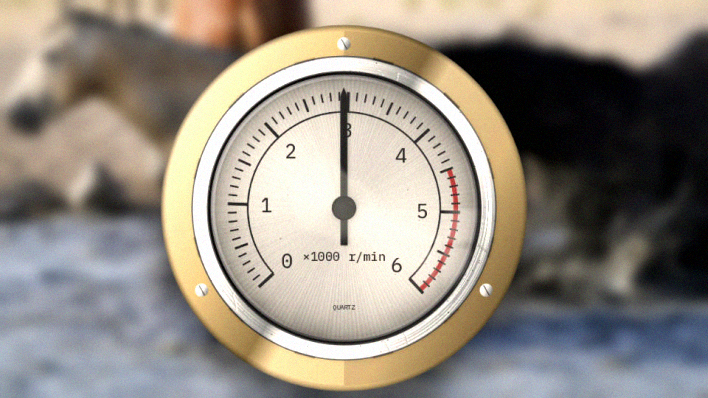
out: 2950 rpm
